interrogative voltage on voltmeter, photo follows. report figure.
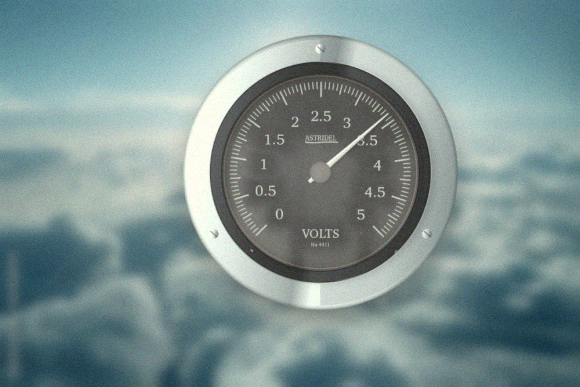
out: 3.4 V
